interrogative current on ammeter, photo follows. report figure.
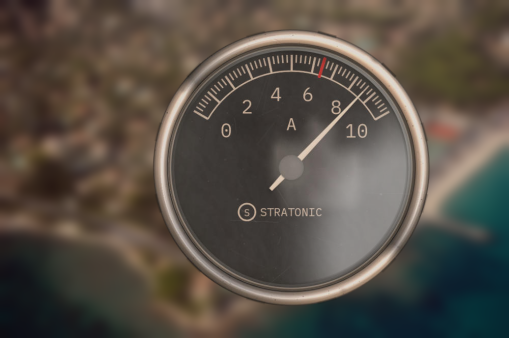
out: 8.6 A
